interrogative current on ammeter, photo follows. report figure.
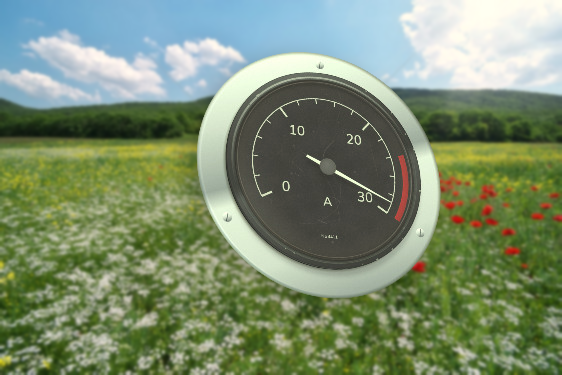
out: 29 A
